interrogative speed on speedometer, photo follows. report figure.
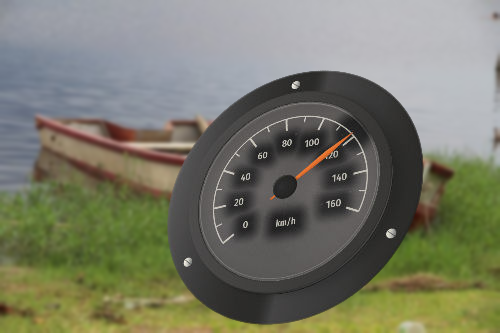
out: 120 km/h
